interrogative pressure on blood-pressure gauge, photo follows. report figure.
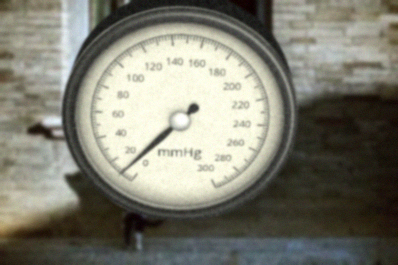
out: 10 mmHg
